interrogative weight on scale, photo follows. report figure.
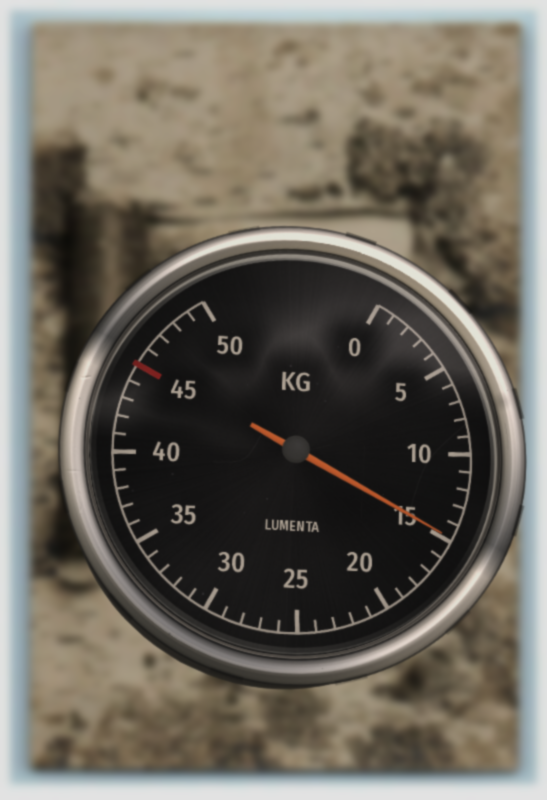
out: 15 kg
